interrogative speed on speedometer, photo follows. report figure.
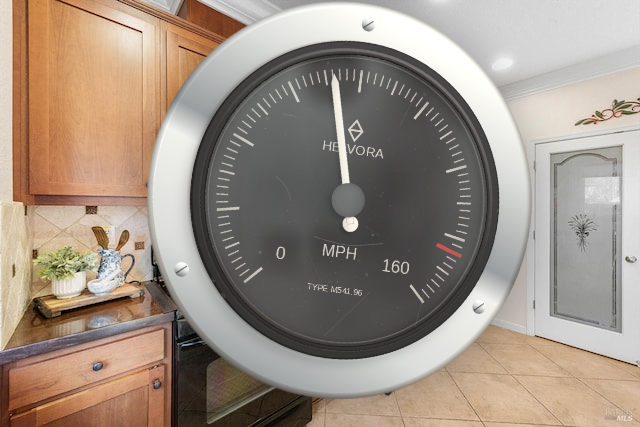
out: 72 mph
